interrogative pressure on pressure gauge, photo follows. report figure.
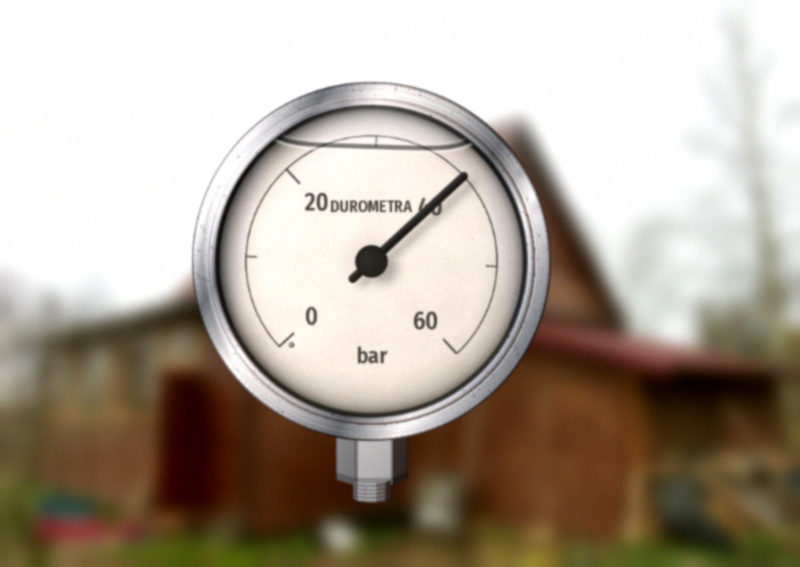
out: 40 bar
